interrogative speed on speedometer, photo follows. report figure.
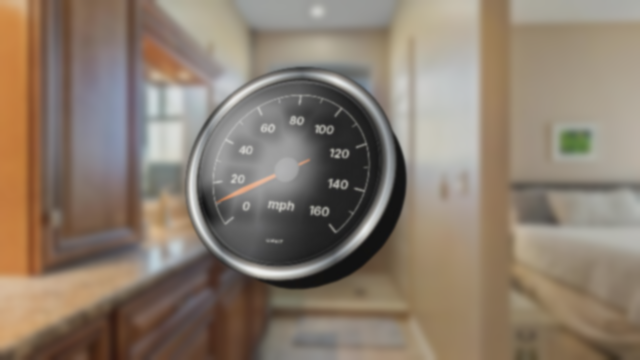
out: 10 mph
